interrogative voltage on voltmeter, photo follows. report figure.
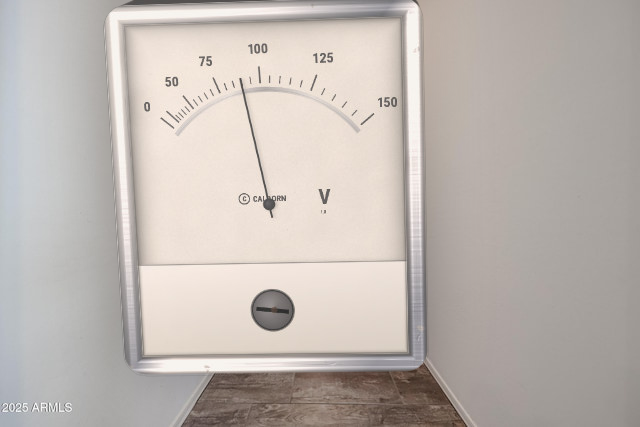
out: 90 V
